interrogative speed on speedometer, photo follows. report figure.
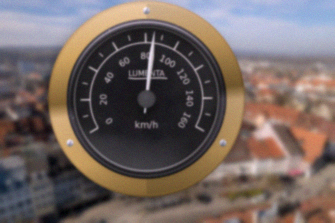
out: 85 km/h
